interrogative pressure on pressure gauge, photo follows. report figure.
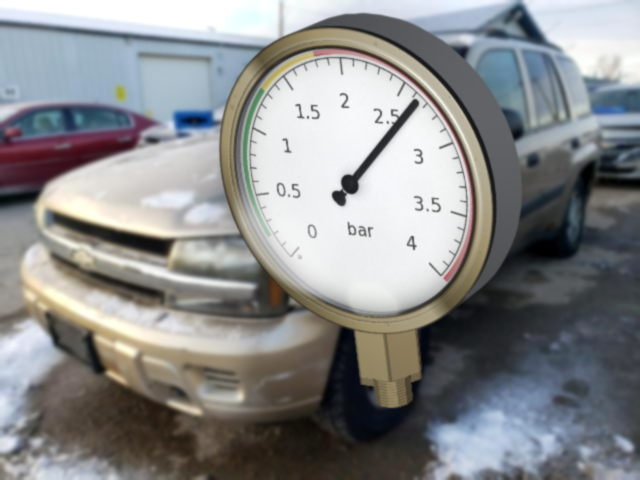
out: 2.65 bar
